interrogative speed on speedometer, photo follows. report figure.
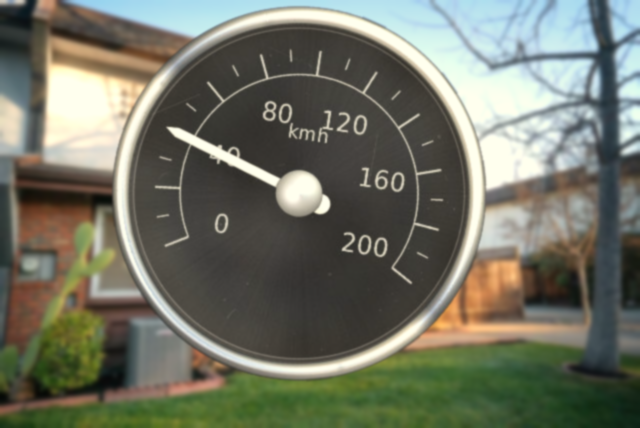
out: 40 km/h
